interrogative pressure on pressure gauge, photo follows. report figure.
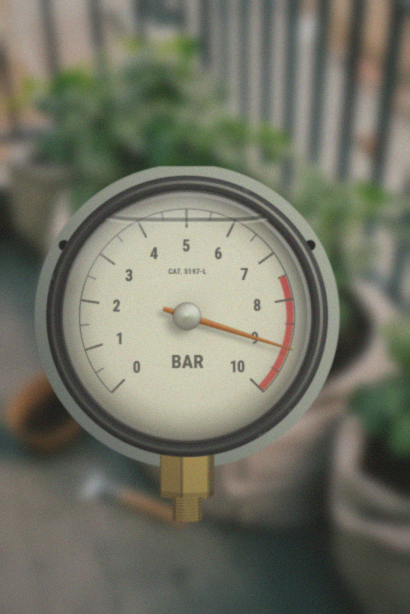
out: 9 bar
